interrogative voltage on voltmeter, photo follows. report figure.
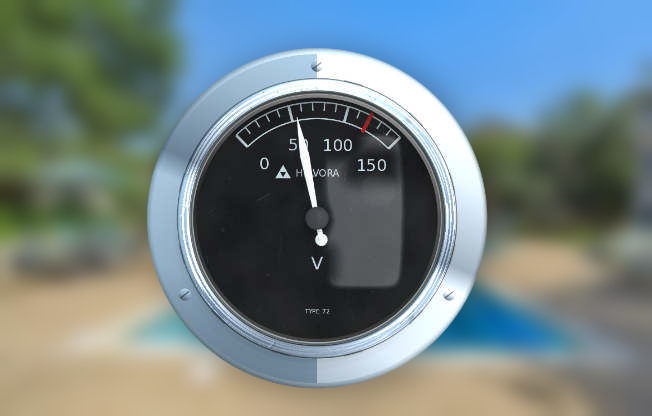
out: 55 V
